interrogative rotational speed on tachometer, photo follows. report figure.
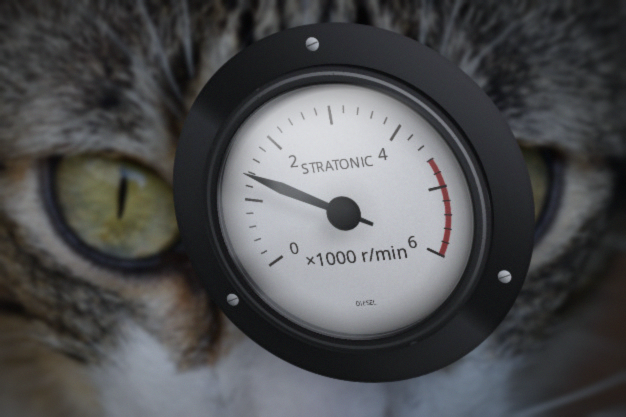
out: 1400 rpm
